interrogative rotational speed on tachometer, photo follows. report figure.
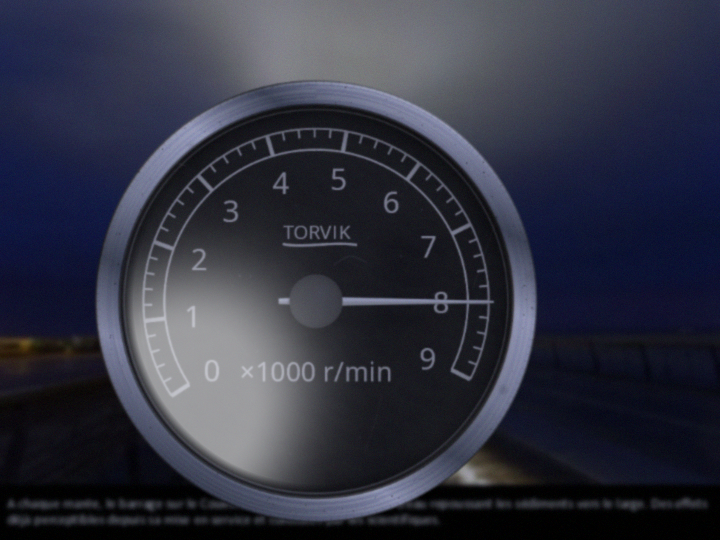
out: 8000 rpm
